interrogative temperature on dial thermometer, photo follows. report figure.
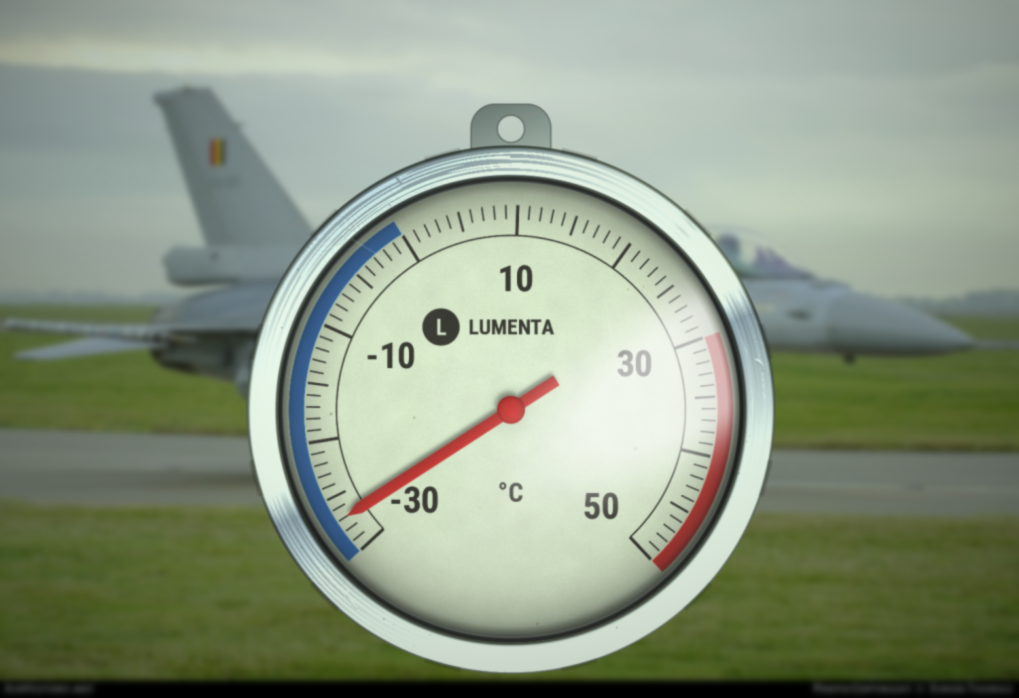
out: -27 °C
